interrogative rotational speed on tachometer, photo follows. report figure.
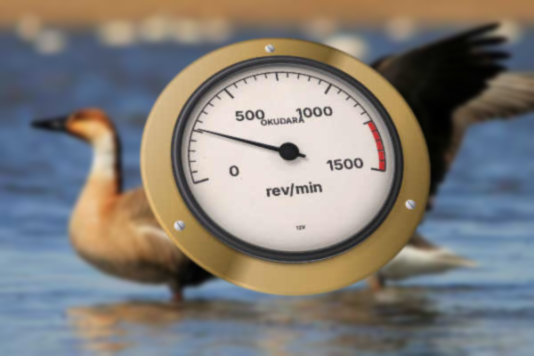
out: 250 rpm
